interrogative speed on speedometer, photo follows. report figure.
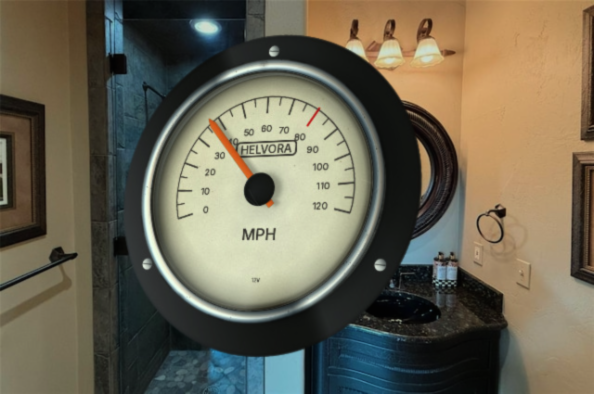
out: 37.5 mph
